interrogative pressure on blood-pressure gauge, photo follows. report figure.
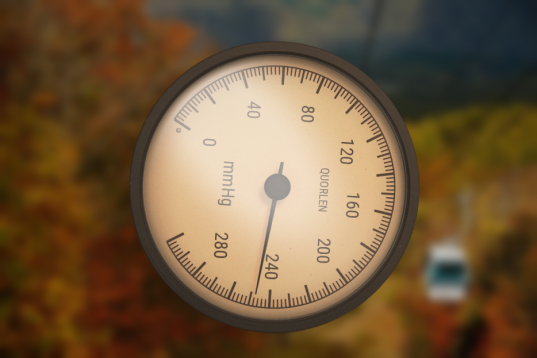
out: 248 mmHg
